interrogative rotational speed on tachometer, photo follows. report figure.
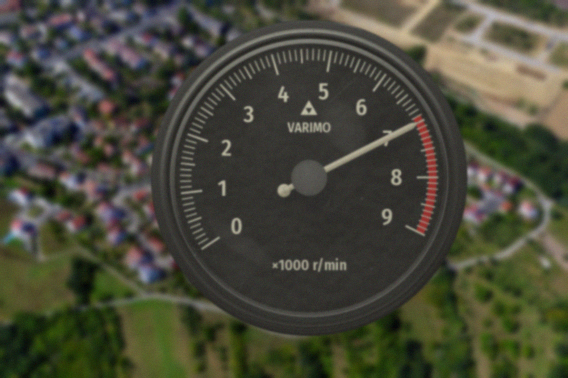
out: 7000 rpm
